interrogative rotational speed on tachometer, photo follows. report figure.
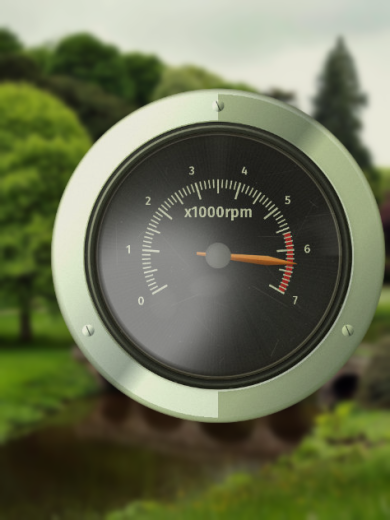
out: 6300 rpm
